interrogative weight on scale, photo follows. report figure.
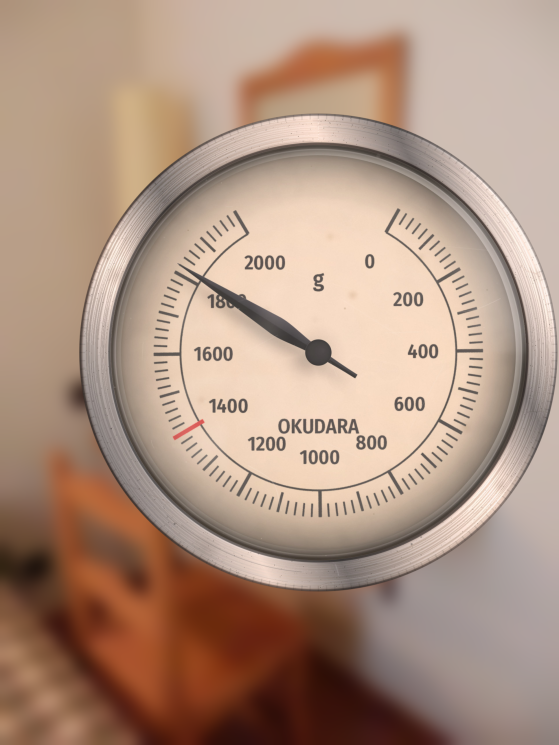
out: 1820 g
